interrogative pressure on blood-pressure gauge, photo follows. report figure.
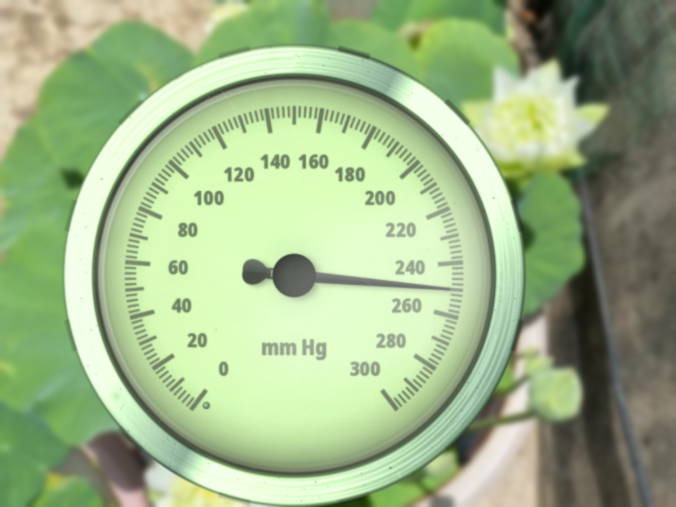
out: 250 mmHg
